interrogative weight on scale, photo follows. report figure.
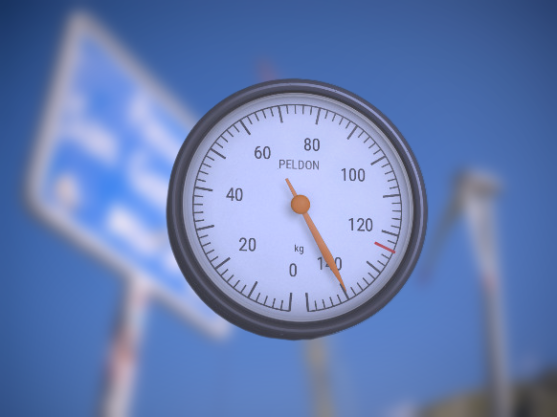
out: 140 kg
